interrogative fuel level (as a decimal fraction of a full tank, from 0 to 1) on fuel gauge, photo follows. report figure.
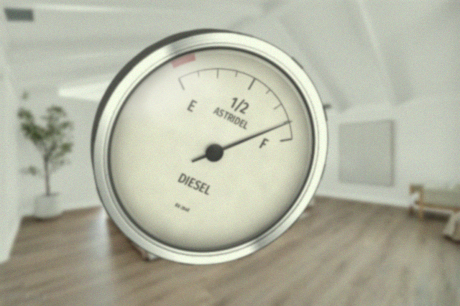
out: 0.875
